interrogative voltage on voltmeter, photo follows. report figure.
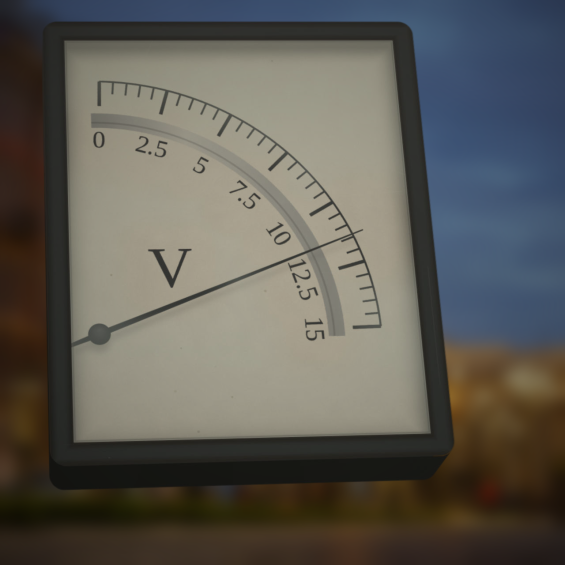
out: 11.5 V
